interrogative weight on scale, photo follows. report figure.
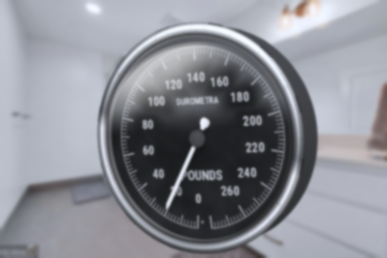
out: 20 lb
